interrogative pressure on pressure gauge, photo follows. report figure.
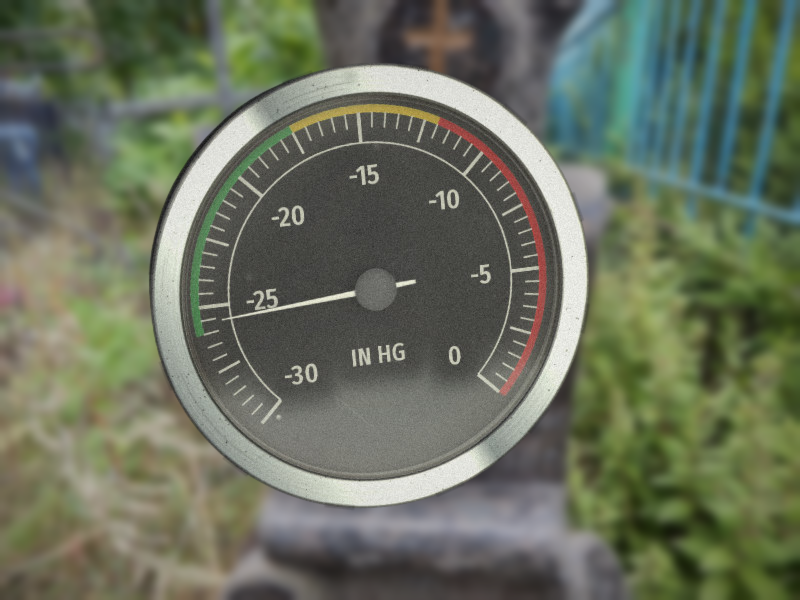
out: -25.5 inHg
